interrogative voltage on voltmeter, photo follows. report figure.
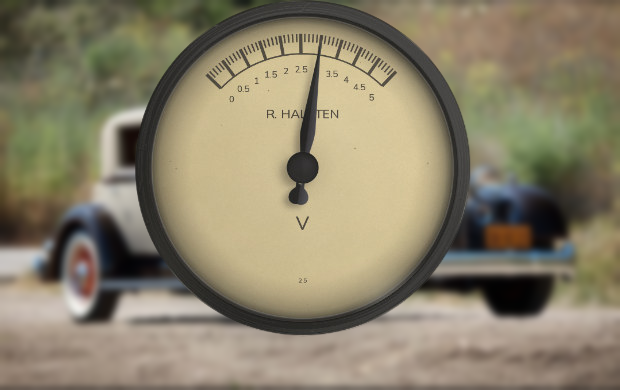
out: 3 V
